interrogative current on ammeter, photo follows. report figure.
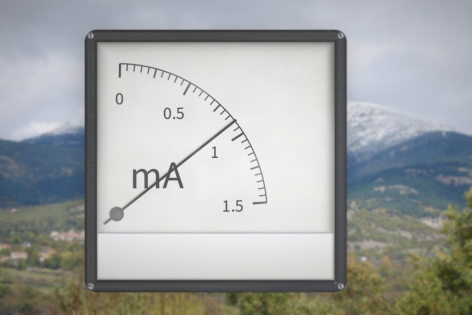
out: 0.9 mA
